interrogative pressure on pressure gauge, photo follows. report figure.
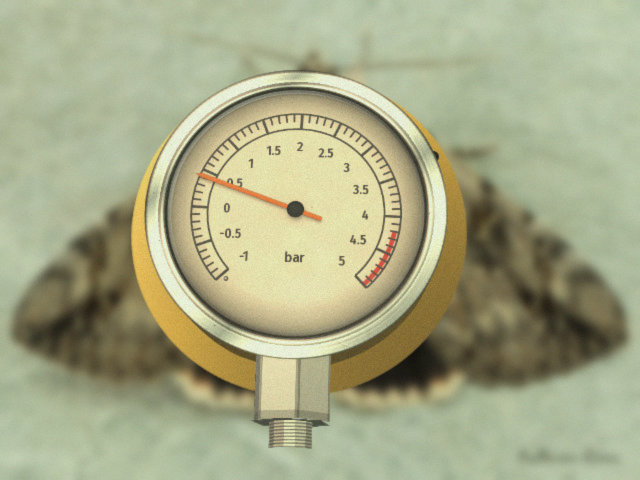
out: 0.4 bar
